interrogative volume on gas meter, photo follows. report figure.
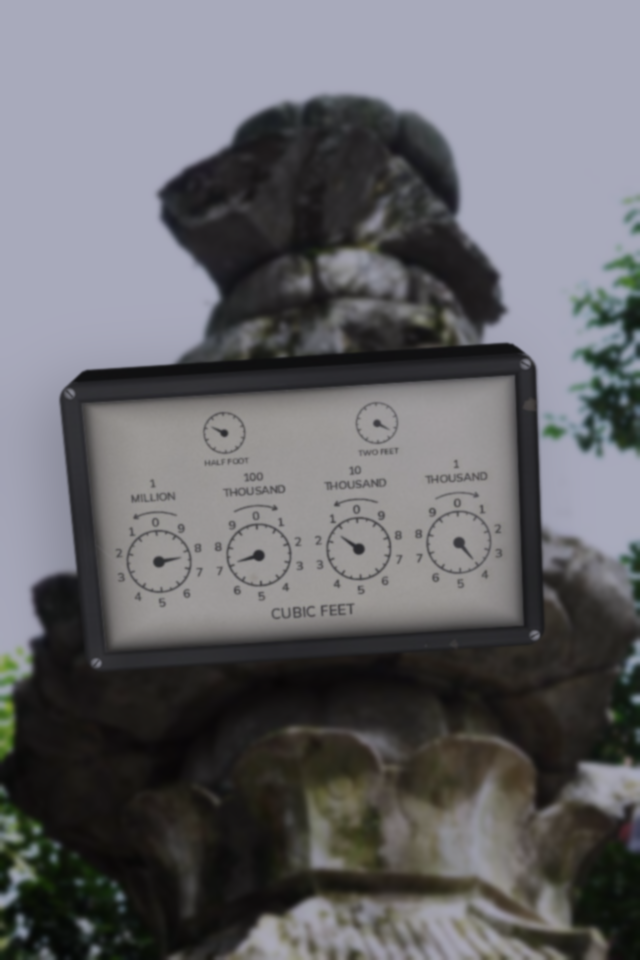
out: 771400 ft³
